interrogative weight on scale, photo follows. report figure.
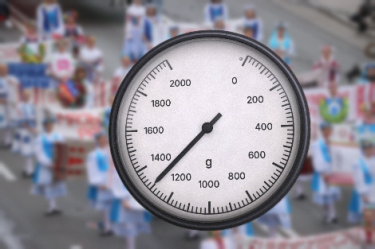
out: 1300 g
